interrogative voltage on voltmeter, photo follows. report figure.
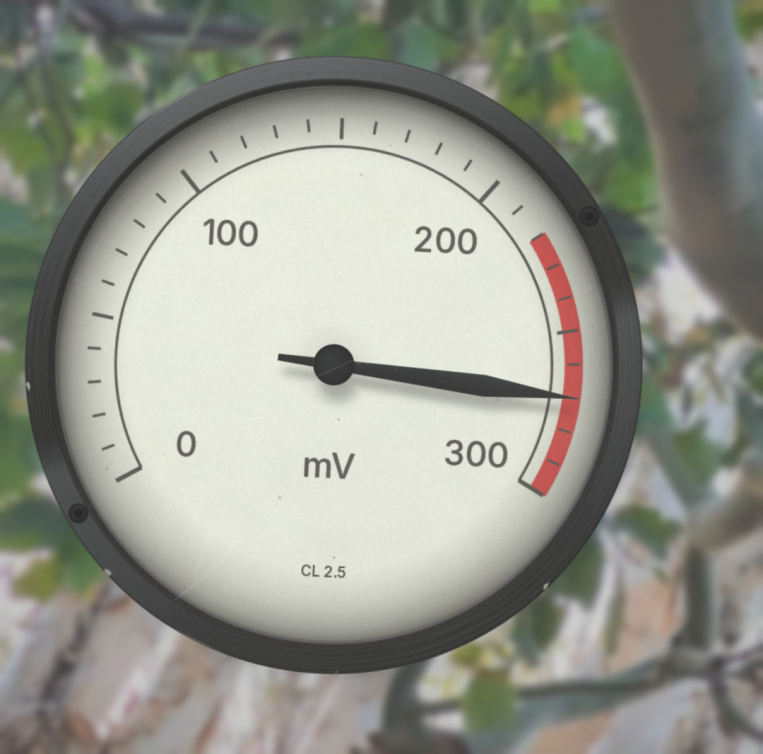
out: 270 mV
